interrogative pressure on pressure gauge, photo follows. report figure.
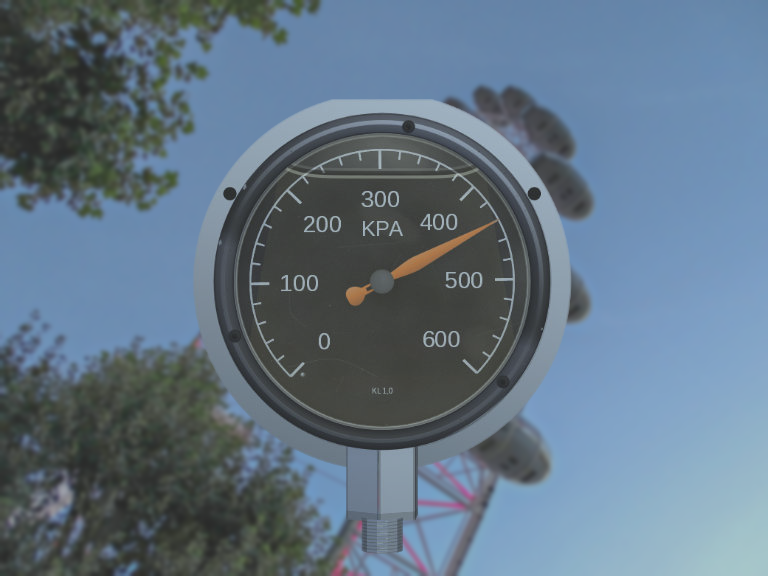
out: 440 kPa
